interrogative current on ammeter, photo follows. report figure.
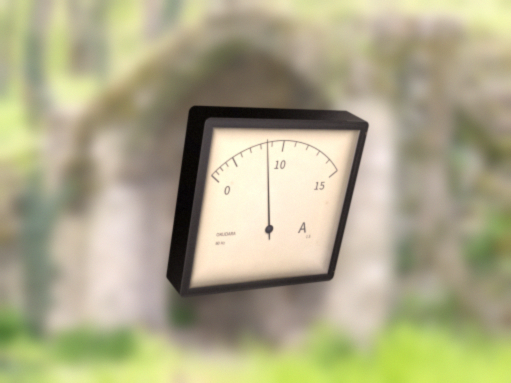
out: 8.5 A
